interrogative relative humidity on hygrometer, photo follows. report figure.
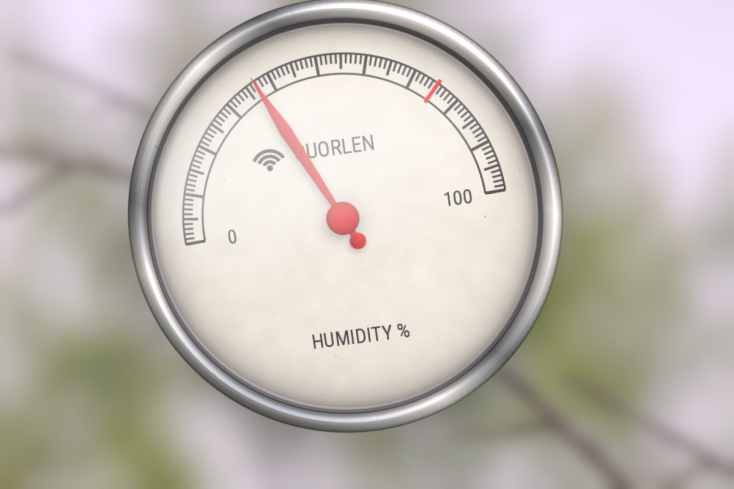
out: 37 %
